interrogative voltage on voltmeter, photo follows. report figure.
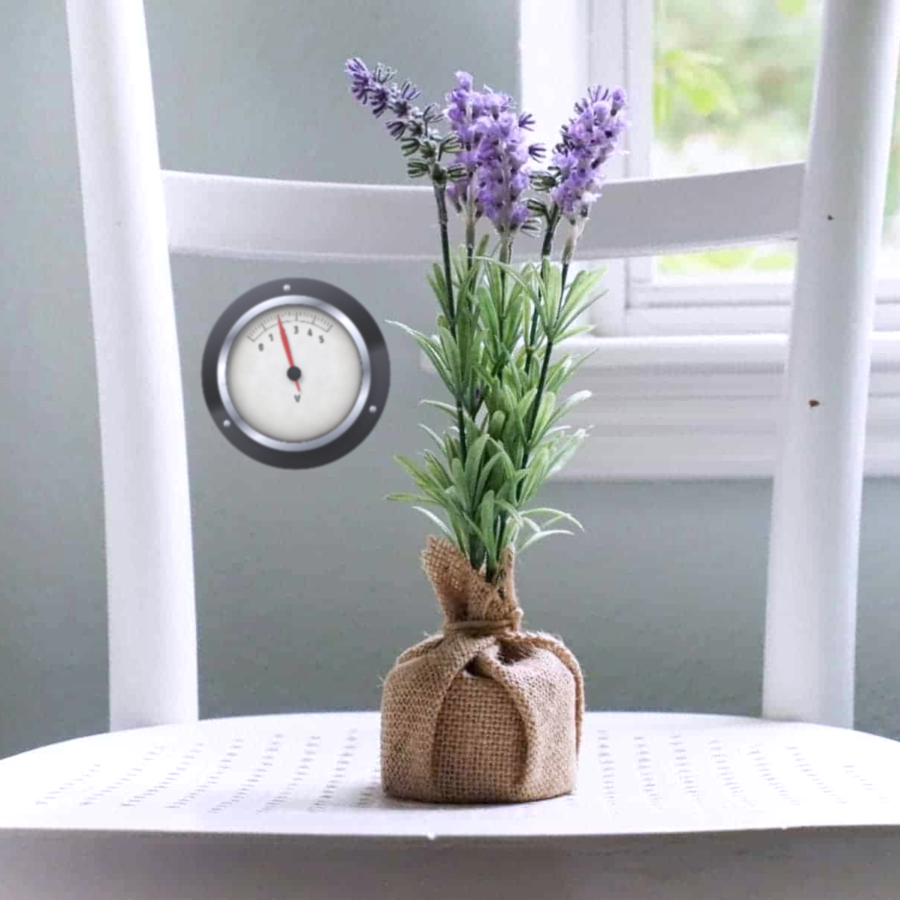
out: 2 V
